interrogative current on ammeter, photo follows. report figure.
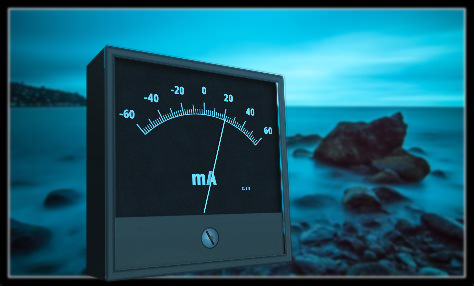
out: 20 mA
